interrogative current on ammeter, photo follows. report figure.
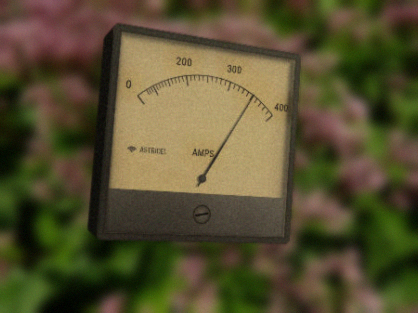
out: 350 A
